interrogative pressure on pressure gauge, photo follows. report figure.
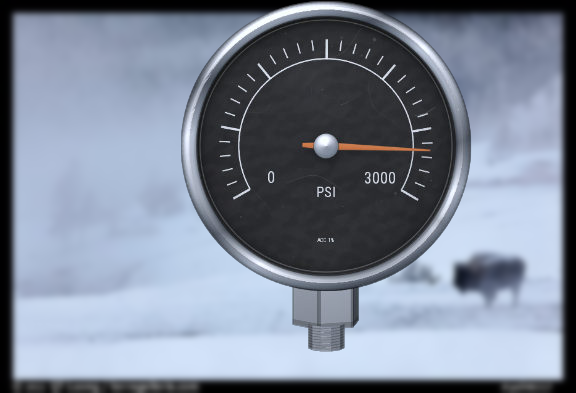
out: 2650 psi
